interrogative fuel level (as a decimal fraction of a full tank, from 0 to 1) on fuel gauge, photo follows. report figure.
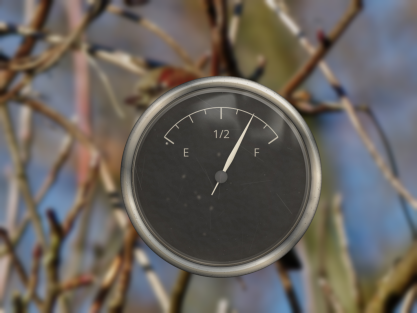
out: 0.75
